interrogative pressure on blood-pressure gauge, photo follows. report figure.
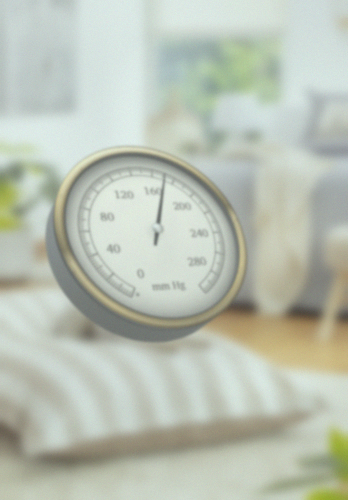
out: 170 mmHg
